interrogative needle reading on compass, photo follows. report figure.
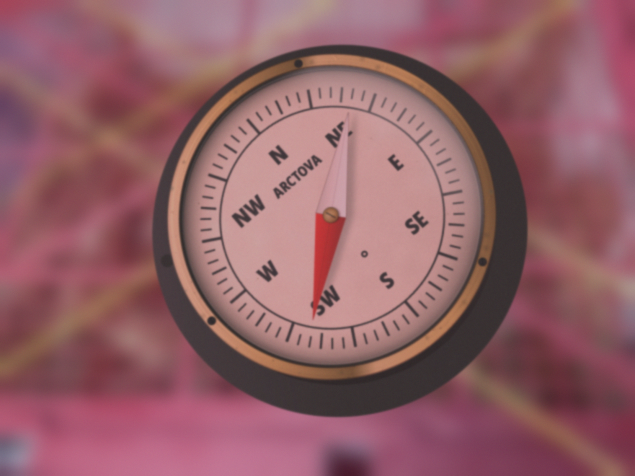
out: 230 °
